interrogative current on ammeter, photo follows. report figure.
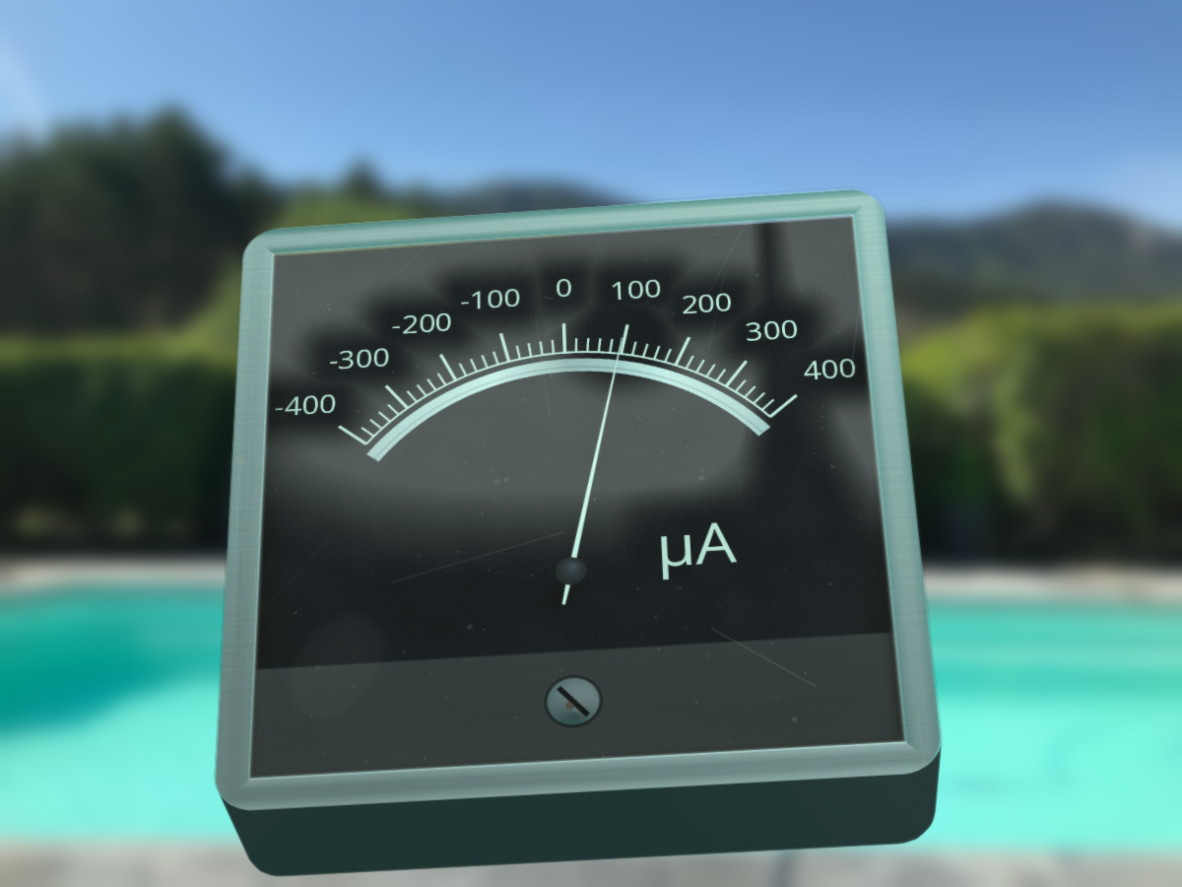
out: 100 µA
